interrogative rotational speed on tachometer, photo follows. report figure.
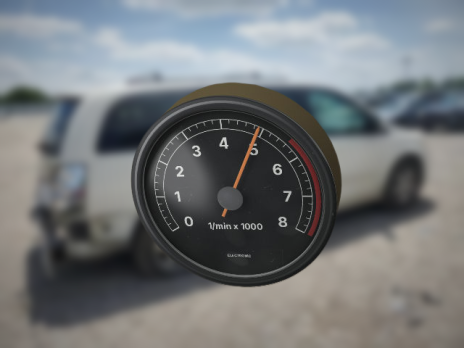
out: 4900 rpm
